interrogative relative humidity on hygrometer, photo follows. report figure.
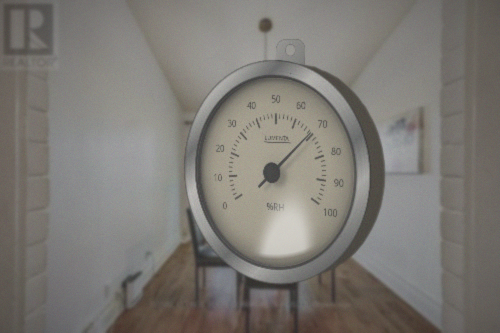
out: 70 %
